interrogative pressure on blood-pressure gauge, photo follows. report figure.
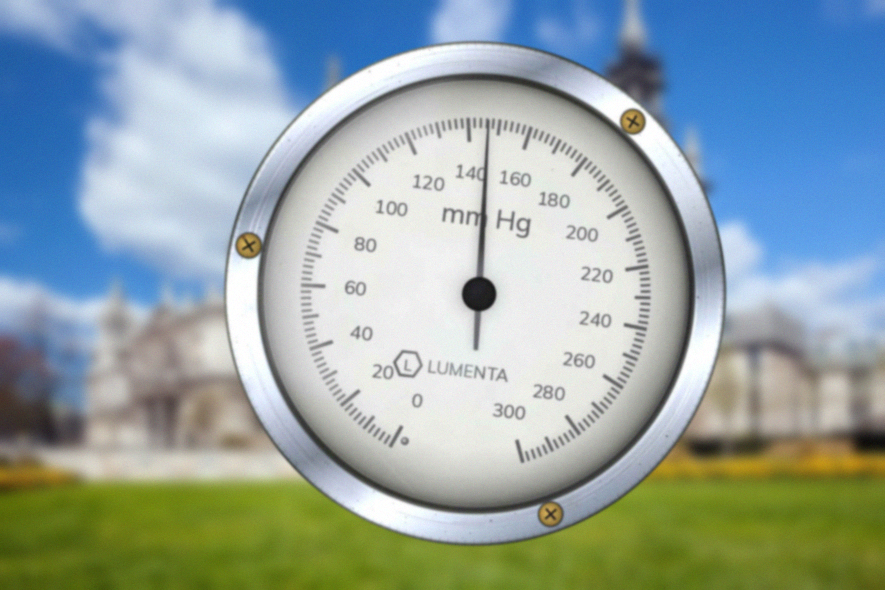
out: 146 mmHg
